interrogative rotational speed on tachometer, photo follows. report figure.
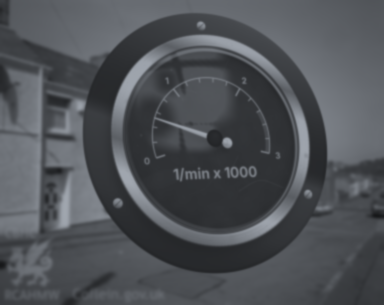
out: 500 rpm
